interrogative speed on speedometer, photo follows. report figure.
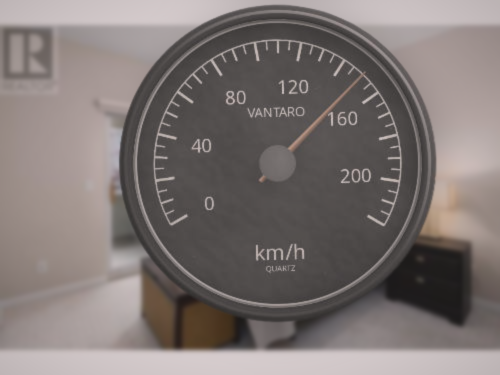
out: 150 km/h
